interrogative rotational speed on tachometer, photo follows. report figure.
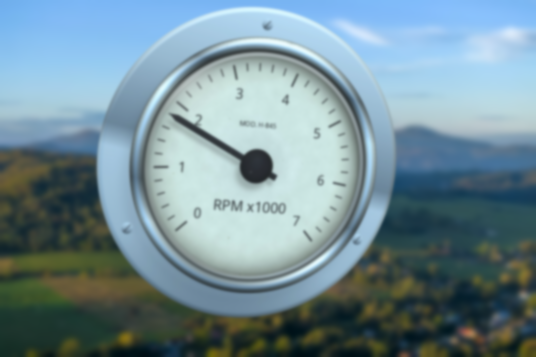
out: 1800 rpm
